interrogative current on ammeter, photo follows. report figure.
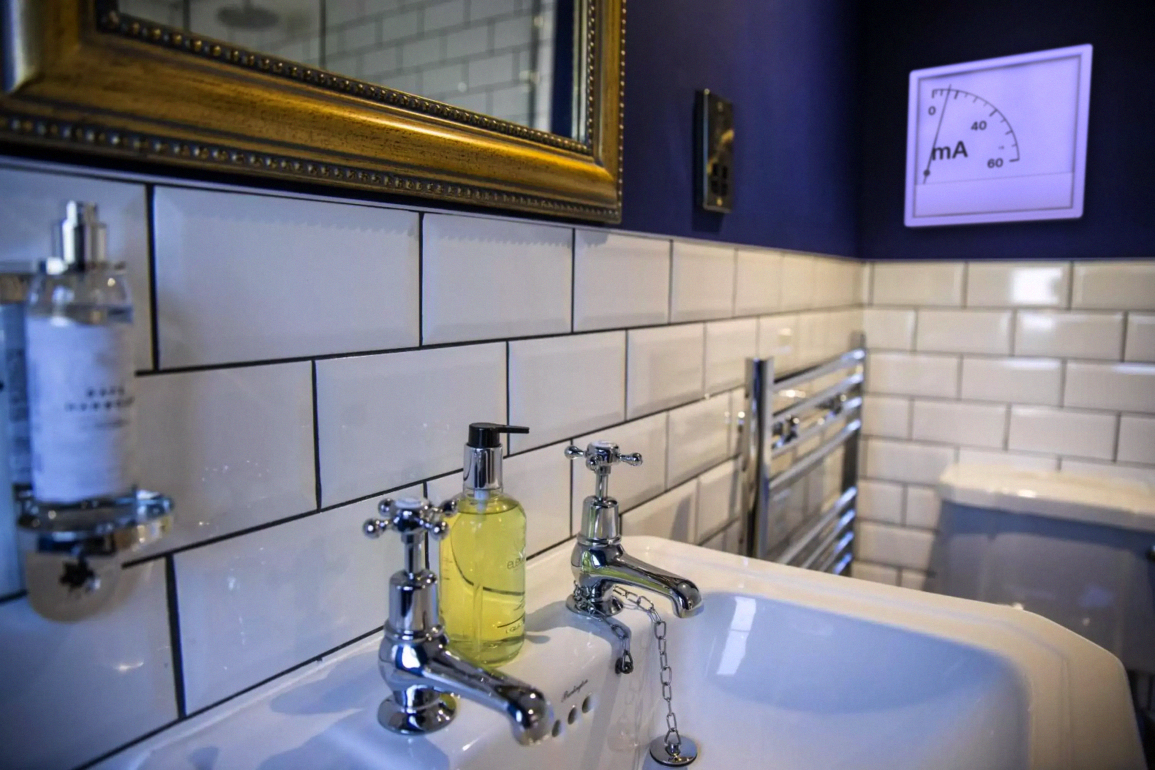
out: 15 mA
